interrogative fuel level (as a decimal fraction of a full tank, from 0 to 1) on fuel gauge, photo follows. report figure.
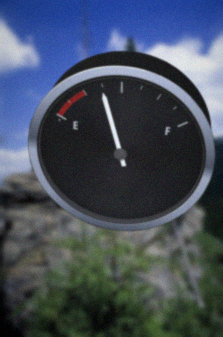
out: 0.375
